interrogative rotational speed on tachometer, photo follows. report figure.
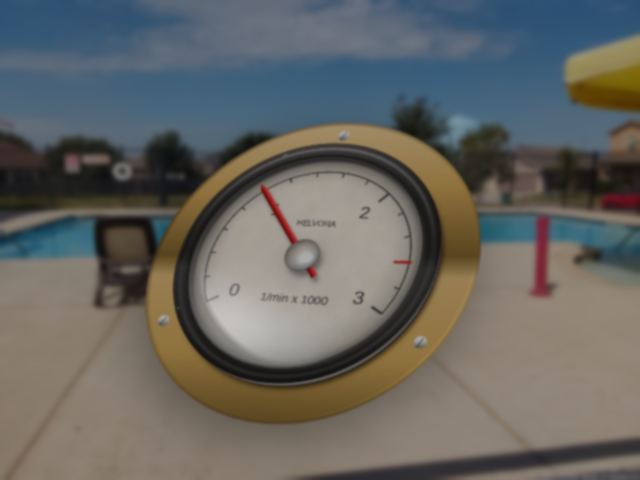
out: 1000 rpm
